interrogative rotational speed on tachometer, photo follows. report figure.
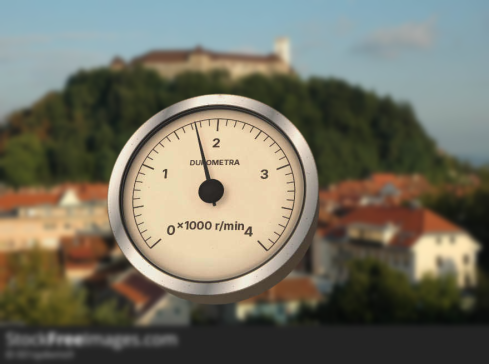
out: 1750 rpm
